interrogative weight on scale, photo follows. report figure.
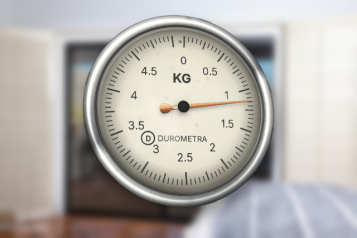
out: 1.15 kg
